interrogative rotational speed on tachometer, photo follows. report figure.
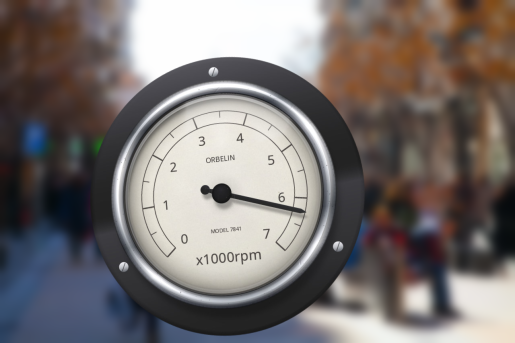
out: 6250 rpm
